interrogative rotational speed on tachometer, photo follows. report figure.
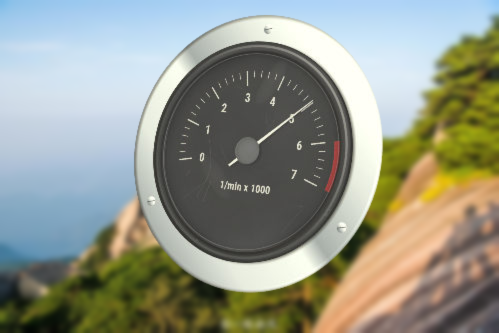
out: 5000 rpm
